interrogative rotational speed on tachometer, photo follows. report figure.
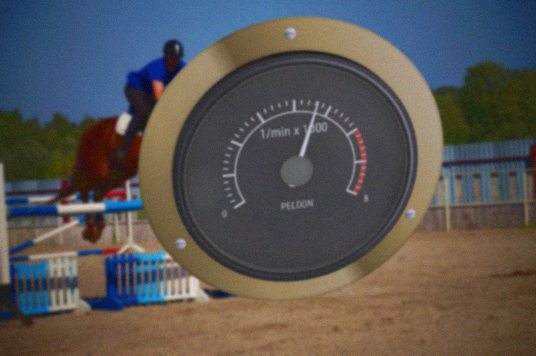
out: 4600 rpm
